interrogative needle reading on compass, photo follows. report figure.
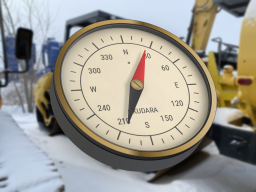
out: 25 °
